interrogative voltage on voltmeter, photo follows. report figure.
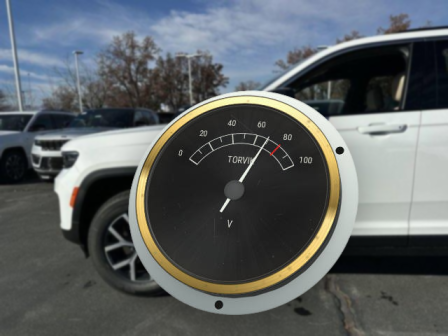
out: 70 V
